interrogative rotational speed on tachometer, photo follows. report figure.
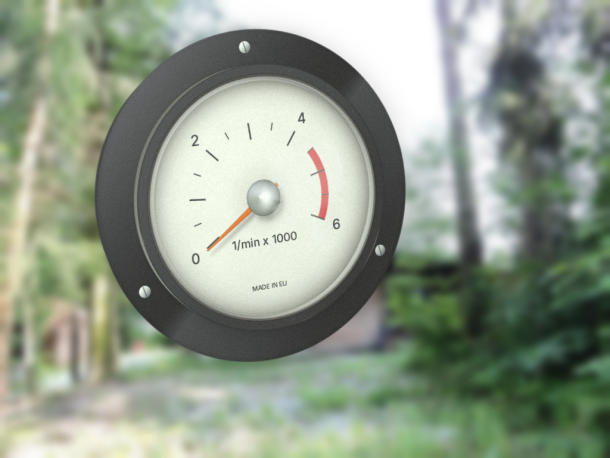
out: 0 rpm
